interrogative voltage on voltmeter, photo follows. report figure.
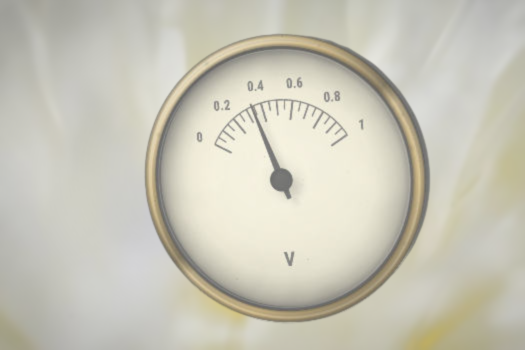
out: 0.35 V
